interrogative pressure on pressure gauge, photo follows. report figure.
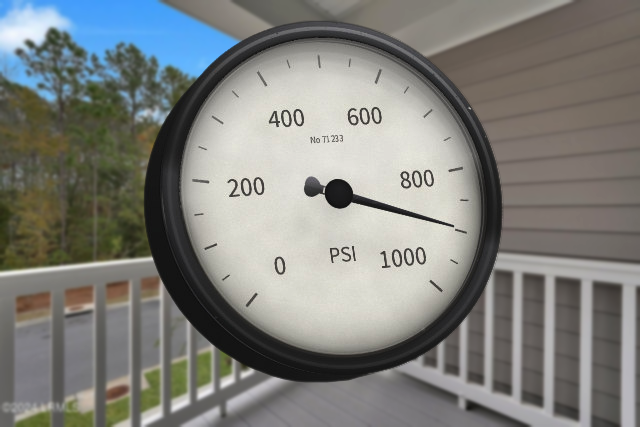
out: 900 psi
